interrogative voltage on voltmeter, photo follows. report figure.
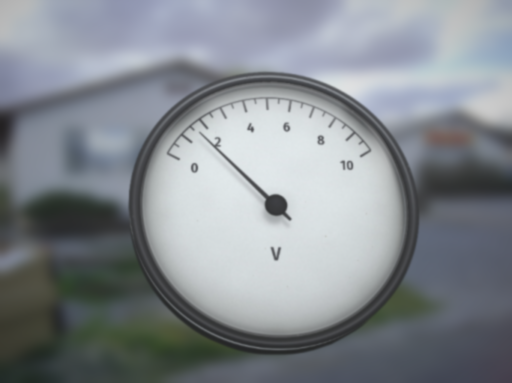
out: 1.5 V
